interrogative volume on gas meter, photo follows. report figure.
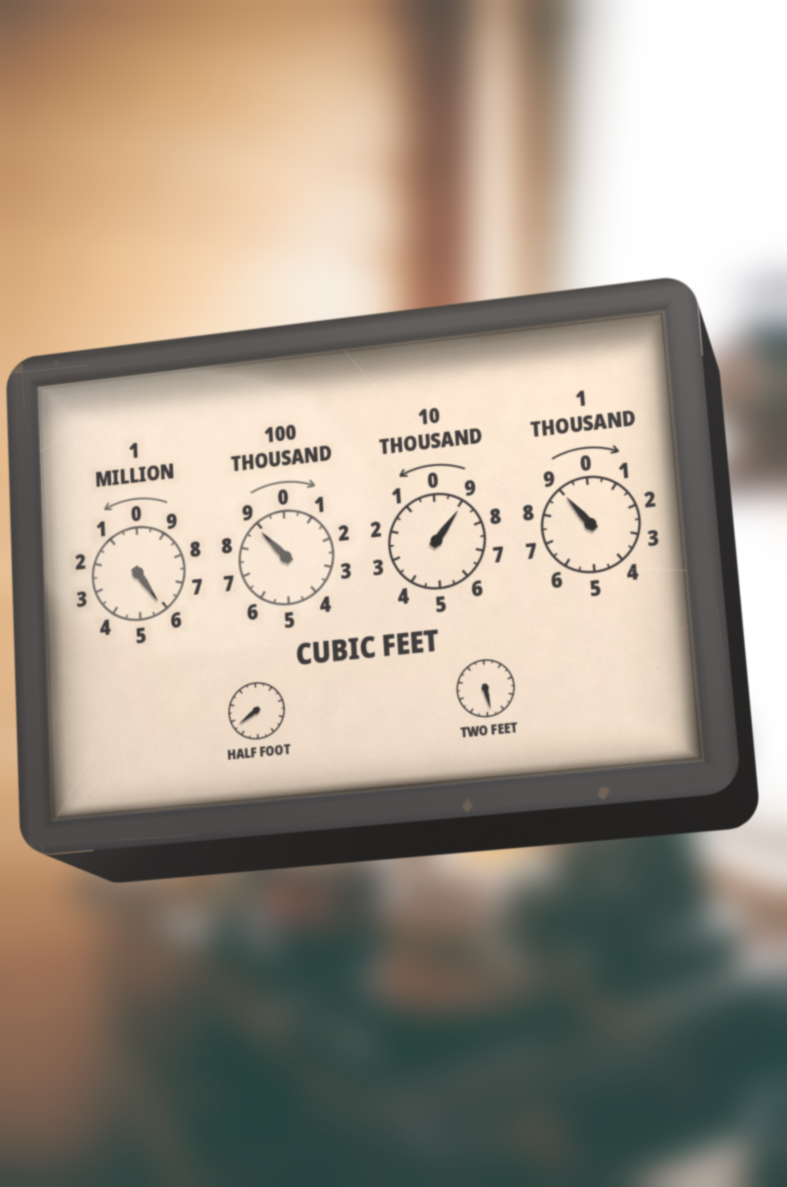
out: 588900 ft³
